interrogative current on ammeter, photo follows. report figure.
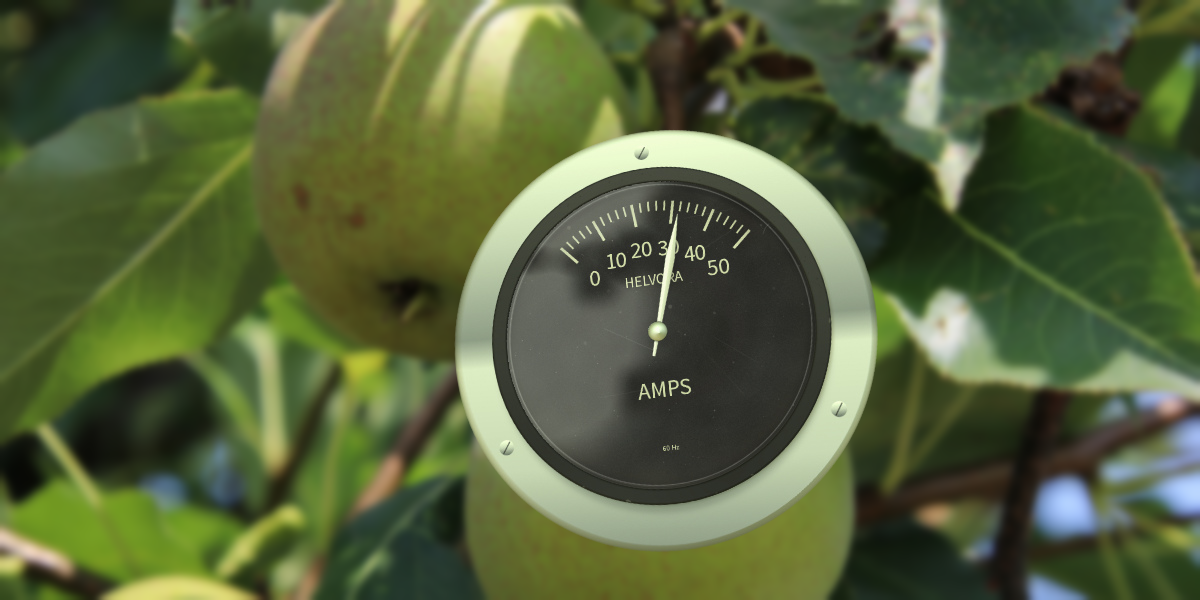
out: 32 A
